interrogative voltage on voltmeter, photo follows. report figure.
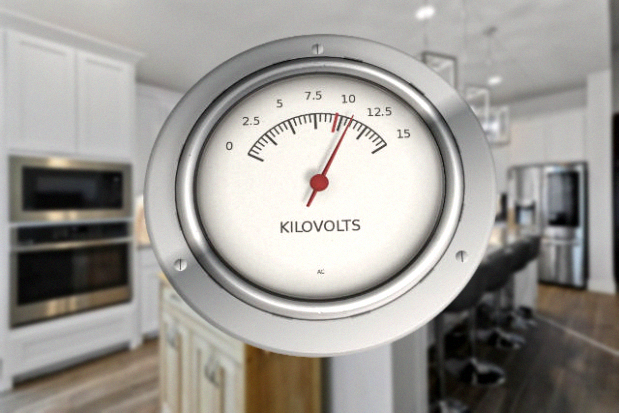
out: 11 kV
